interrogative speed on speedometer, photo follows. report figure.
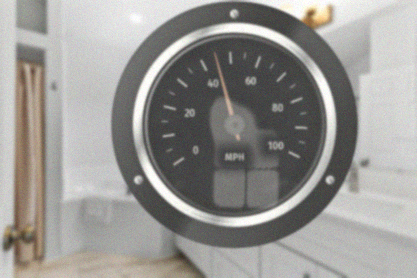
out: 45 mph
